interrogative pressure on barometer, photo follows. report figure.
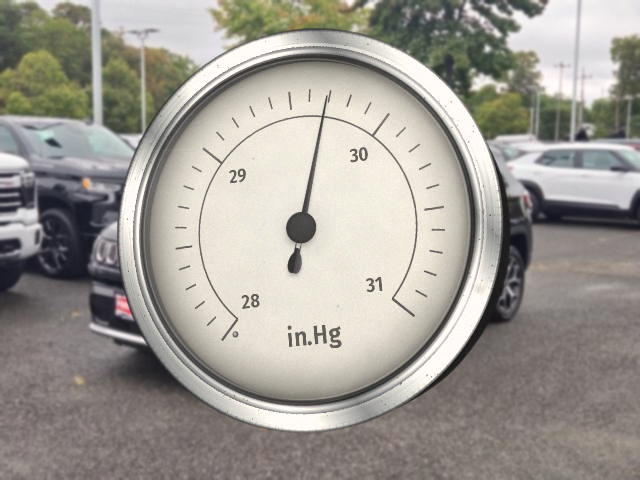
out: 29.7 inHg
